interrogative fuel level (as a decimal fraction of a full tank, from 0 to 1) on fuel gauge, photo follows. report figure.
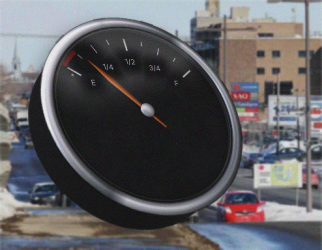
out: 0.125
